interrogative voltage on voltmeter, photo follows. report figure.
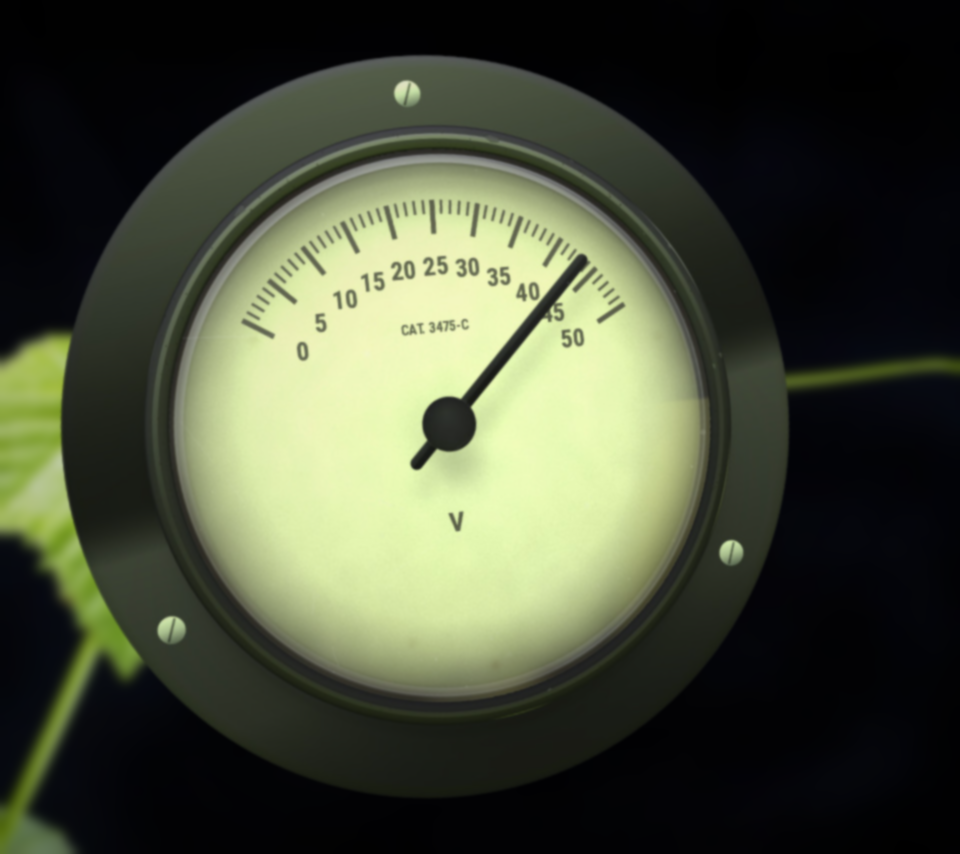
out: 43 V
